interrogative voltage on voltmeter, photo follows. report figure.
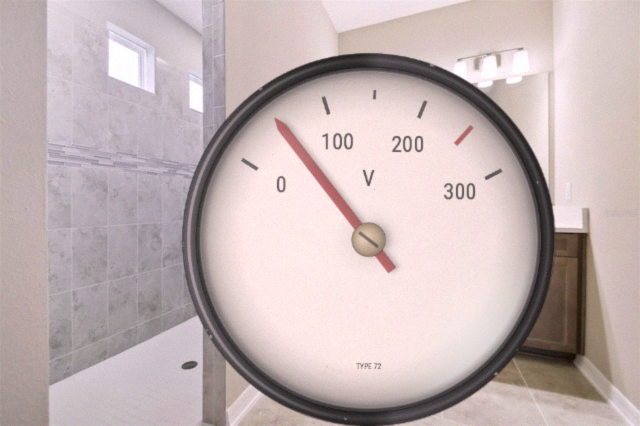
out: 50 V
